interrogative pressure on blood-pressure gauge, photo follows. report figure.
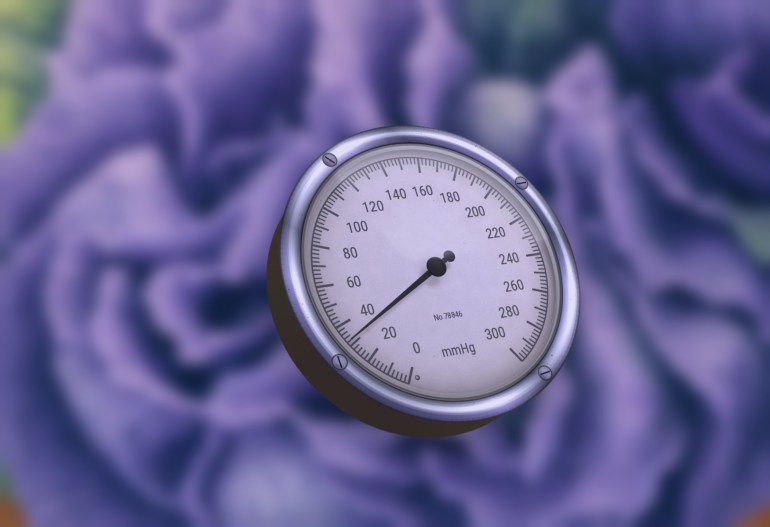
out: 32 mmHg
